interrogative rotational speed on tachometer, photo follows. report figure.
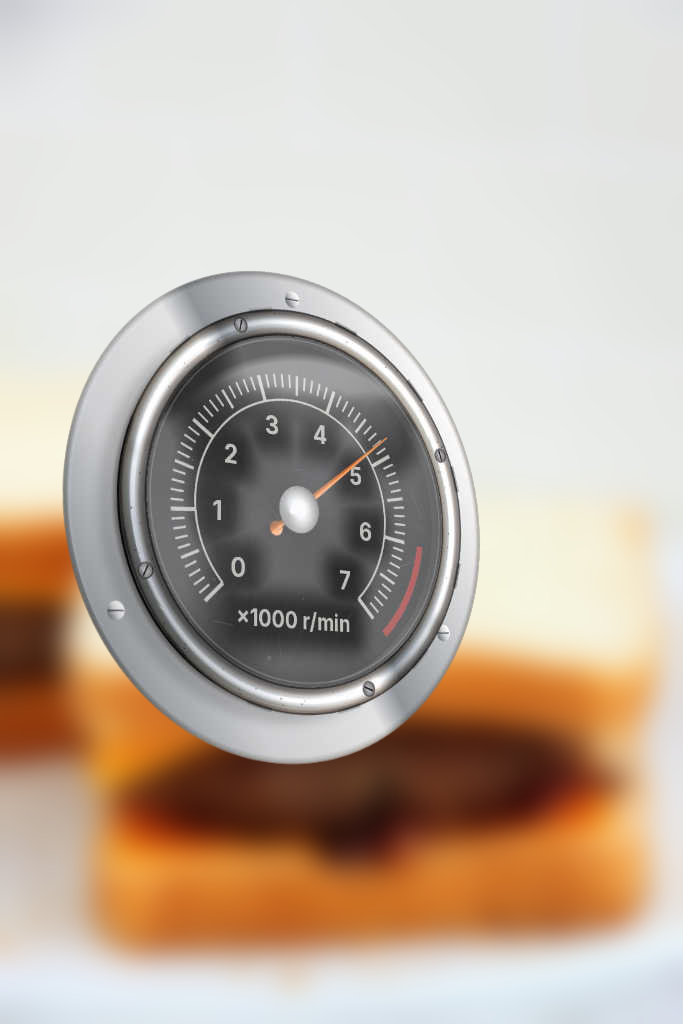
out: 4800 rpm
